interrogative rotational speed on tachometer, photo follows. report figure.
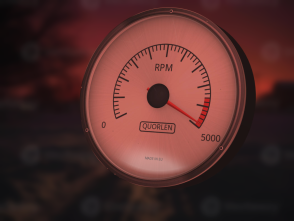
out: 4900 rpm
